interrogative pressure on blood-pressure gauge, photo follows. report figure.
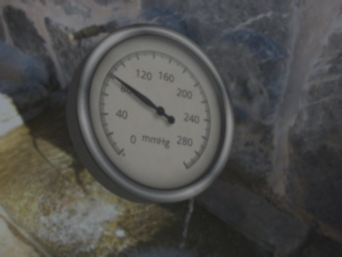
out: 80 mmHg
